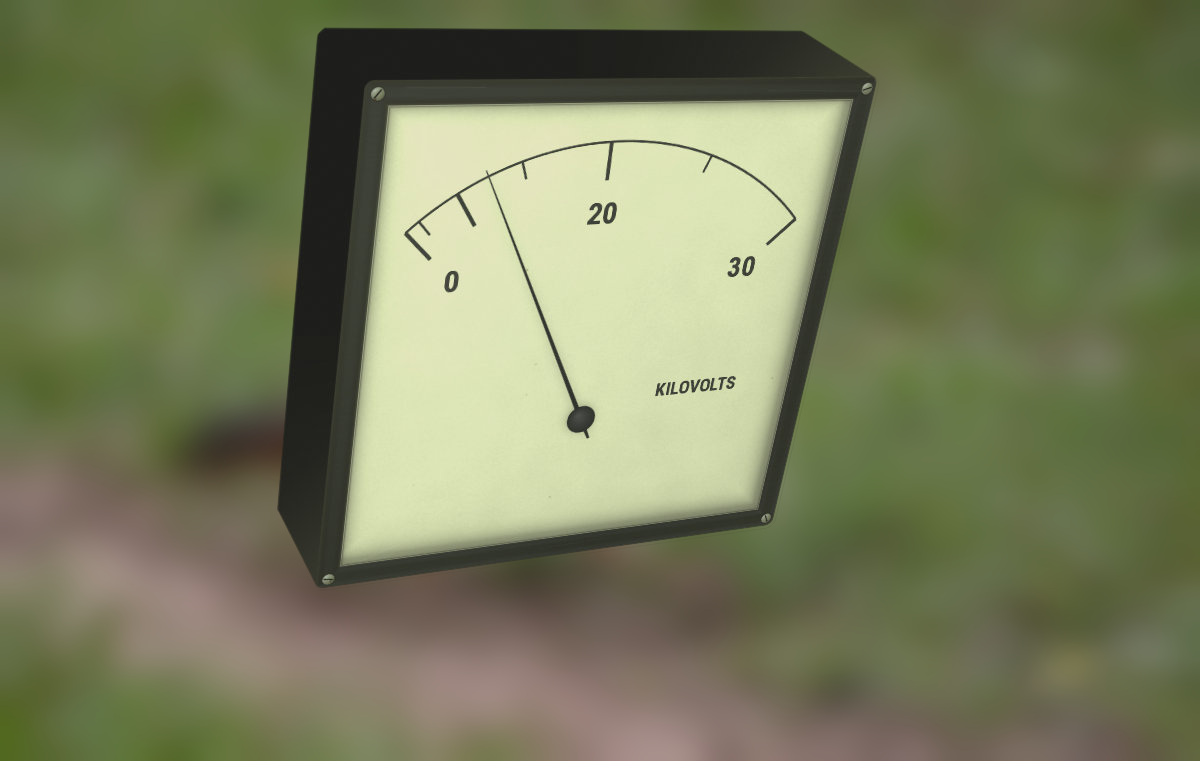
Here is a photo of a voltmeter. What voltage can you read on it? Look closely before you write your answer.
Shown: 12.5 kV
